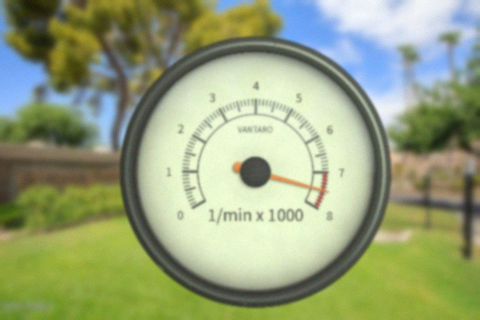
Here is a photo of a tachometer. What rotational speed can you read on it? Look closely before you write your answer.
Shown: 7500 rpm
